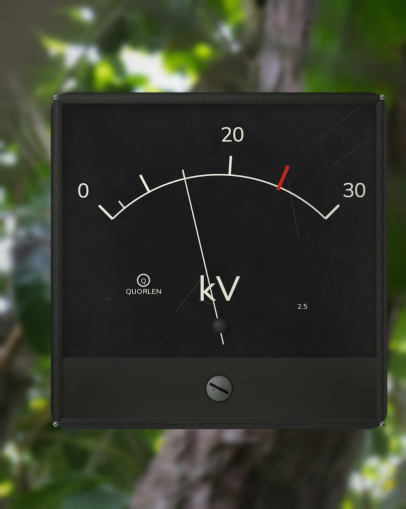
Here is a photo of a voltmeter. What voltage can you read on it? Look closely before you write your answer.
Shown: 15 kV
